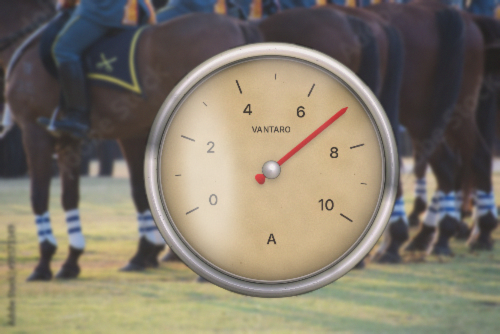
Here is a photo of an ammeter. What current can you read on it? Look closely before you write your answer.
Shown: 7 A
